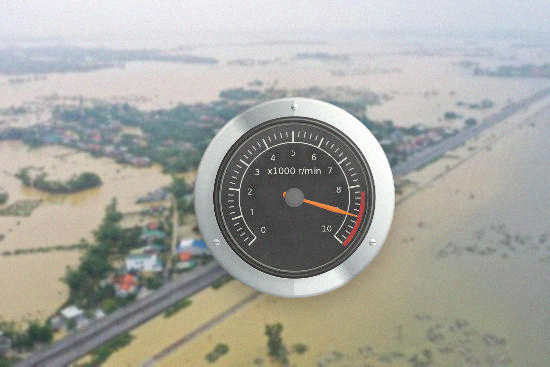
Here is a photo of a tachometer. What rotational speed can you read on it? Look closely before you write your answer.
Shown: 9000 rpm
